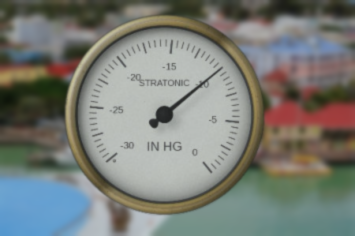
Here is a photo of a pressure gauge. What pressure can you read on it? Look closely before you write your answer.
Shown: -10 inHg
